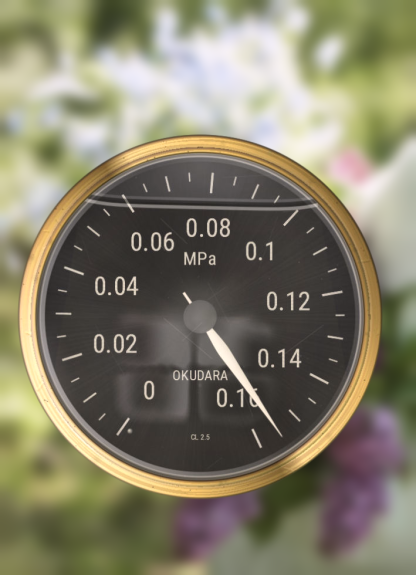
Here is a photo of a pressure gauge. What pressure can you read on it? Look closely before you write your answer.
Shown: 0.155 MPa
